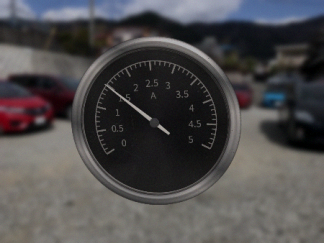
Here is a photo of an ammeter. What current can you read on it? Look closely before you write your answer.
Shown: 1.5 A
